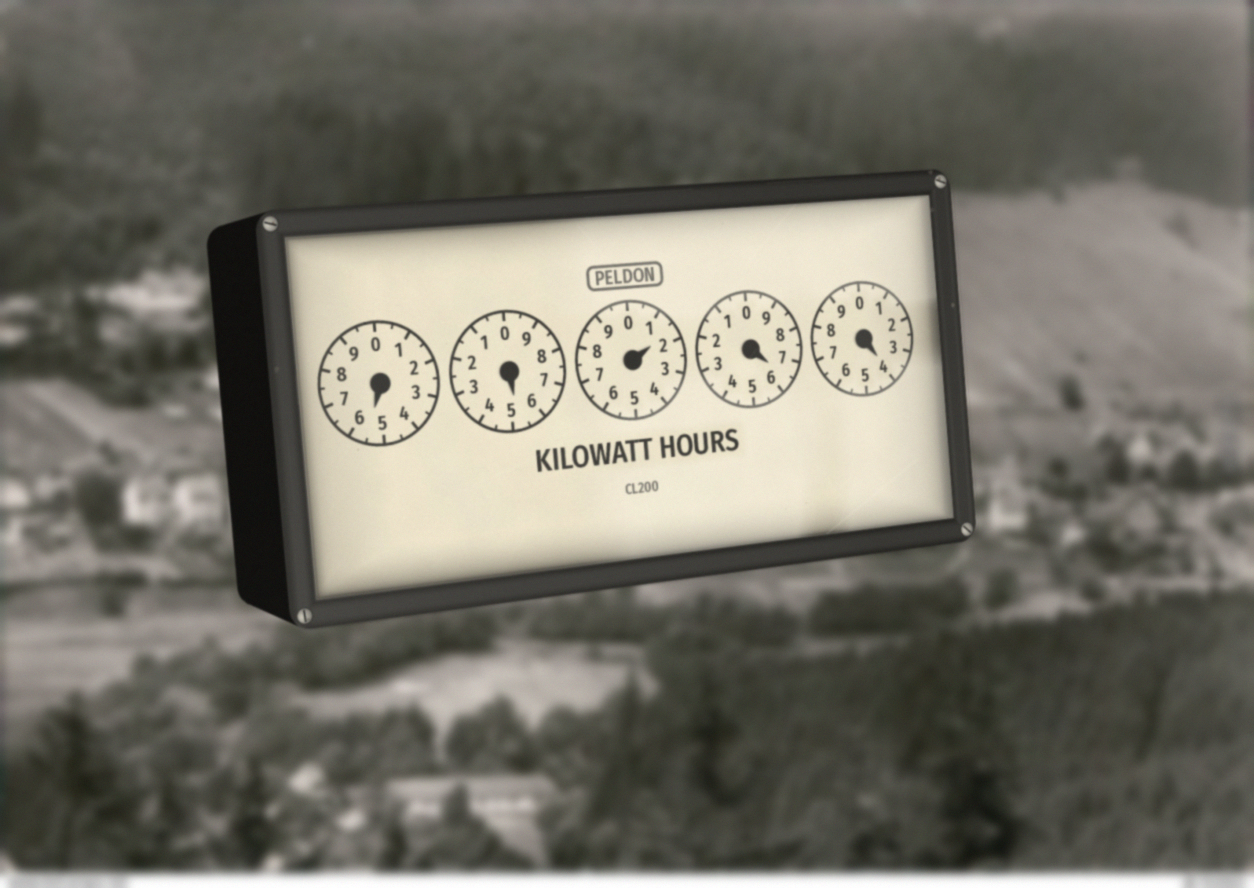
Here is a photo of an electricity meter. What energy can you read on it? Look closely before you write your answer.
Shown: 55164 kWh
